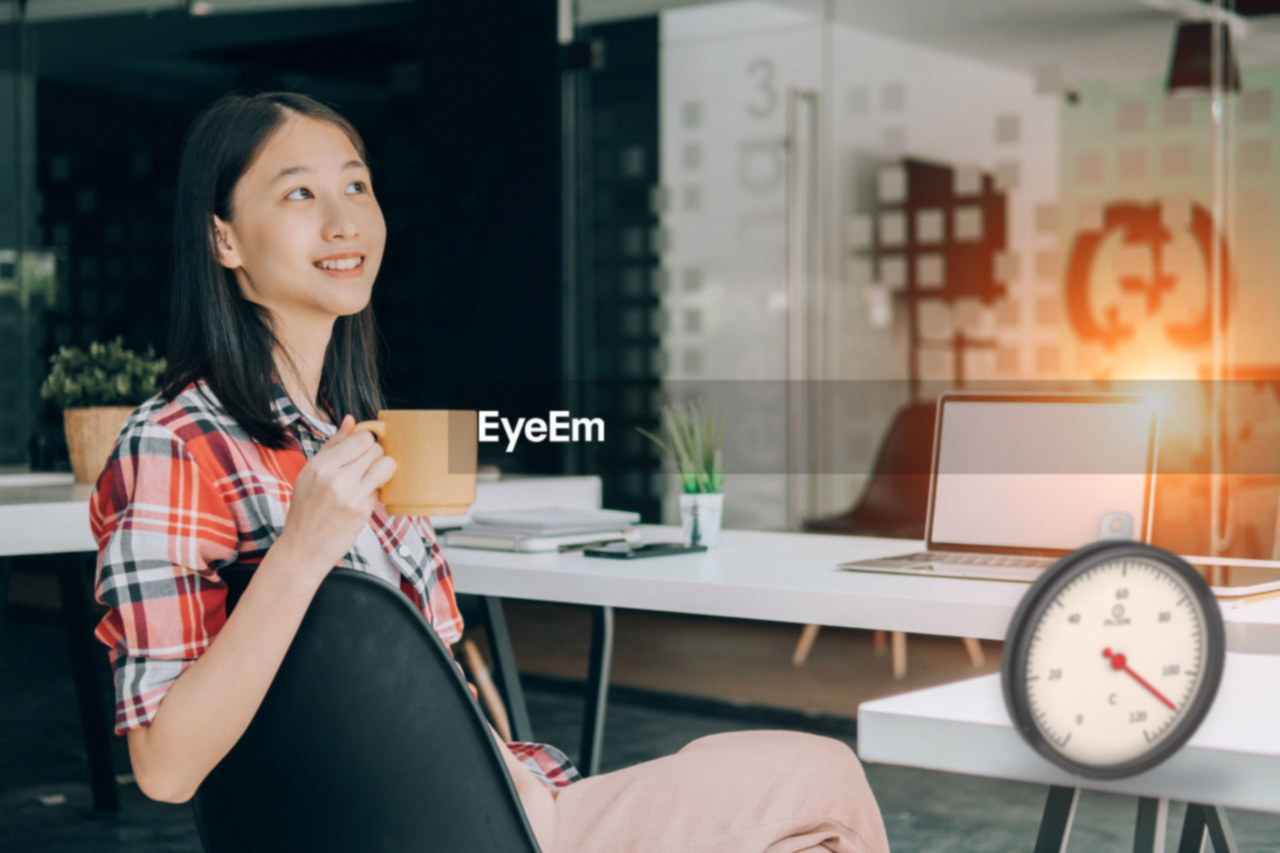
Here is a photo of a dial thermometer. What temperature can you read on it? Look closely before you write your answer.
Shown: 110 °C
